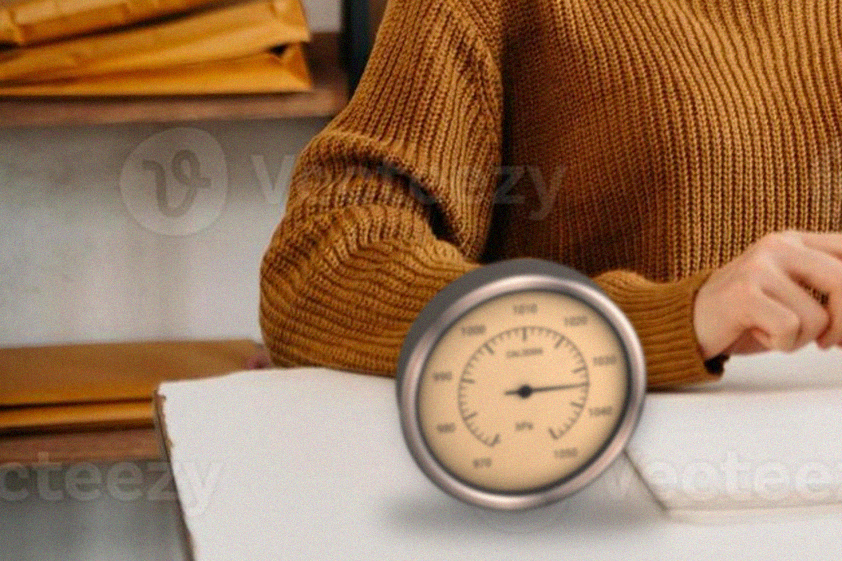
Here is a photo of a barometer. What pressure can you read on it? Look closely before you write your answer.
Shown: 1034 hPa
